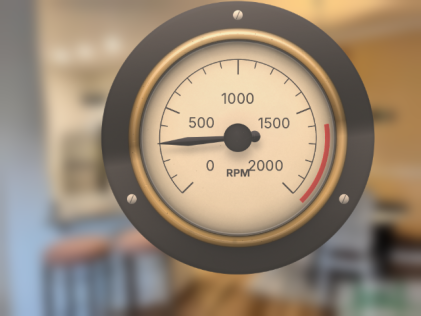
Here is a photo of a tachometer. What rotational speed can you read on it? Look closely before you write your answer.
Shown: 300 rpm
